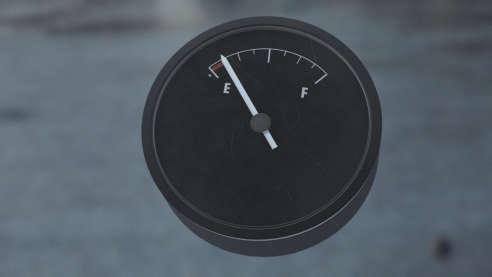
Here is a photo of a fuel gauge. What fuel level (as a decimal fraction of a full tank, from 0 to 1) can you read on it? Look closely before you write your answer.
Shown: 0.125
